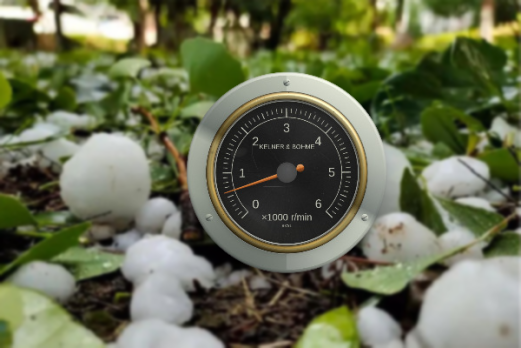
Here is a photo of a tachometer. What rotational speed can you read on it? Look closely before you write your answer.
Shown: 600 rpm
